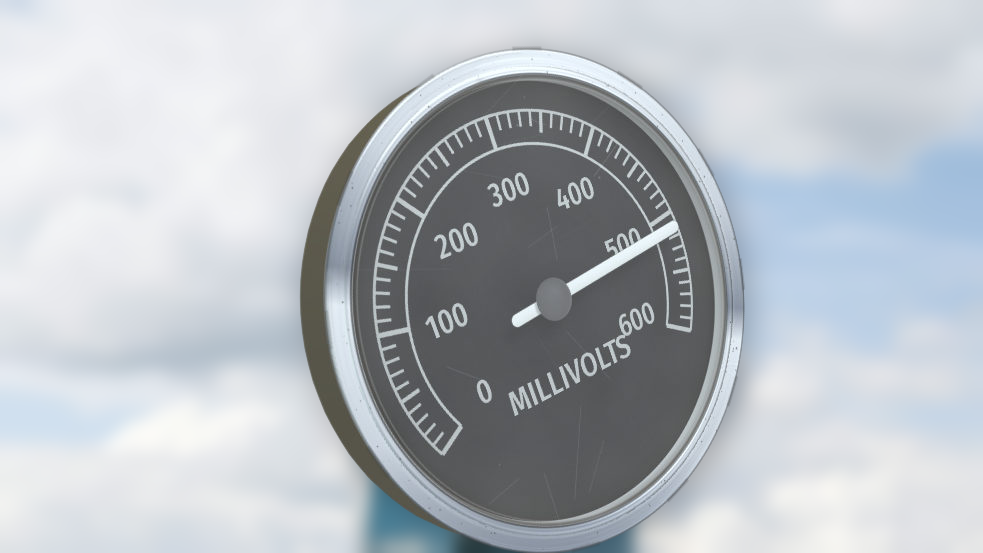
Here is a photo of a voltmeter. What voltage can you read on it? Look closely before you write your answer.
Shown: 510 mV
